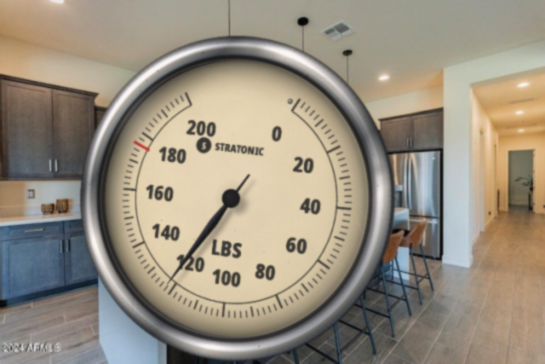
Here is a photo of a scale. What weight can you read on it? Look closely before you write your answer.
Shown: 122 lb
